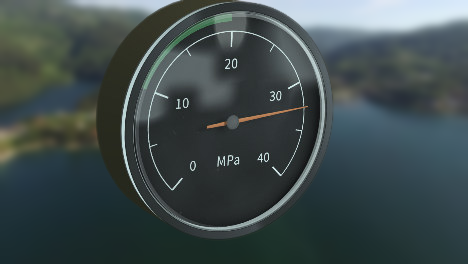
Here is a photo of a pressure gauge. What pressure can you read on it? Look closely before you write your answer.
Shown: 32.5 MPa
